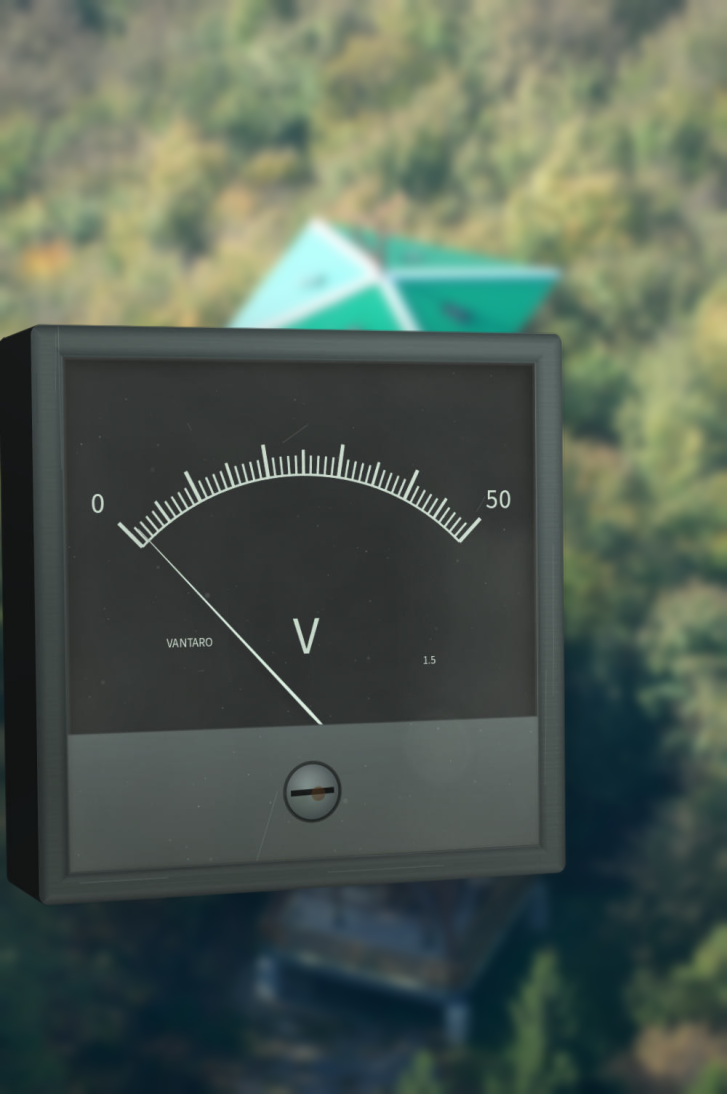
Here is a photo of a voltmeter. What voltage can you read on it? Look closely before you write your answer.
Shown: 1 V
